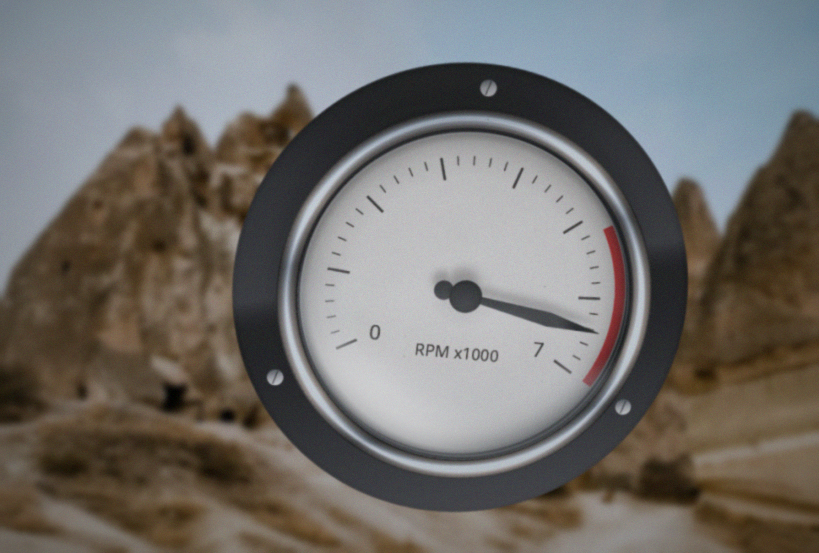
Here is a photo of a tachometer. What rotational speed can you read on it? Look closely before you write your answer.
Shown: 6400 rpm
